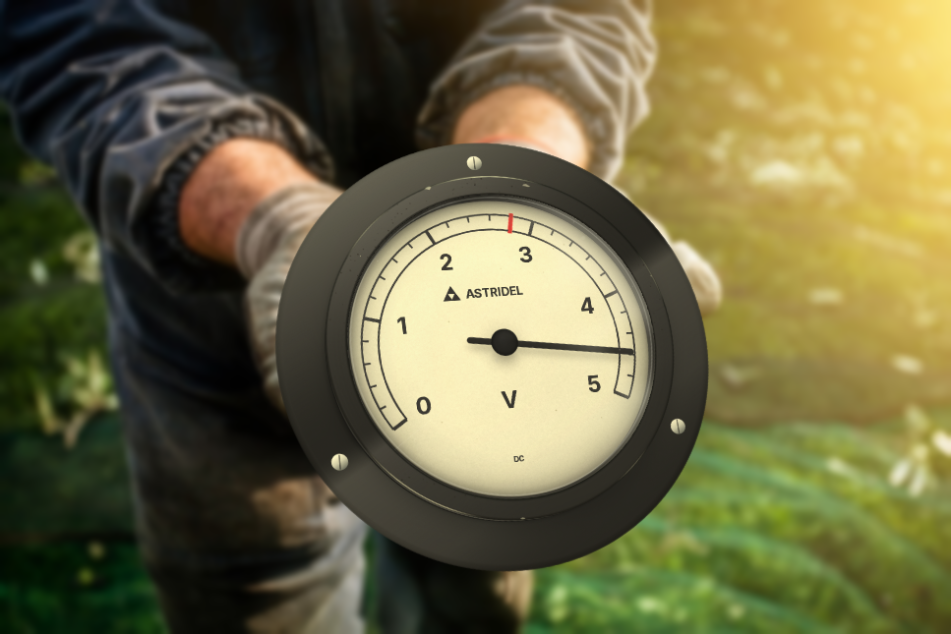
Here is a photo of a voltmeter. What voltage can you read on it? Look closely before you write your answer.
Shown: 4.6 V
